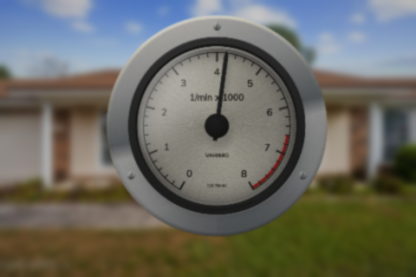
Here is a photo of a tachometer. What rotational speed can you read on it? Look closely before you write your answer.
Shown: 4200 rpm
